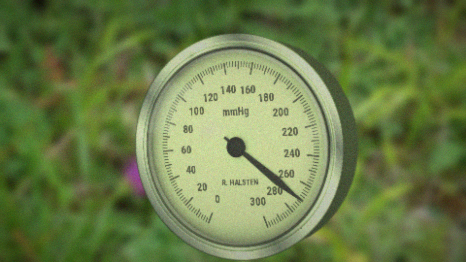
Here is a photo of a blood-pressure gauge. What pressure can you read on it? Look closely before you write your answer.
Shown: 270 mmHg
